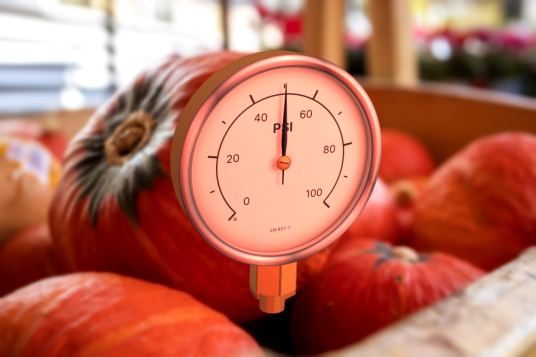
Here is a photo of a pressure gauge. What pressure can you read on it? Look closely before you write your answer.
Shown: 50 psi
